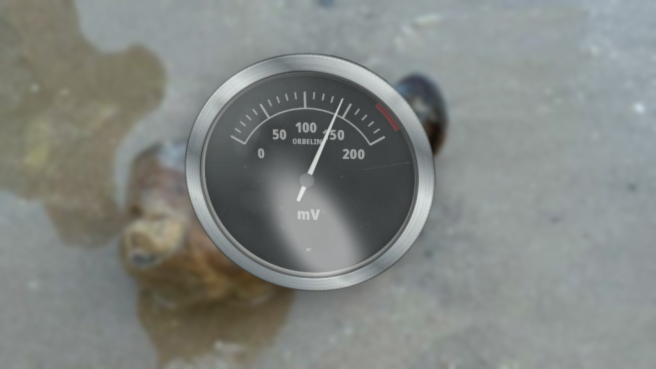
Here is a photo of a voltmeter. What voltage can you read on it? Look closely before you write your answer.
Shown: 140 mV
